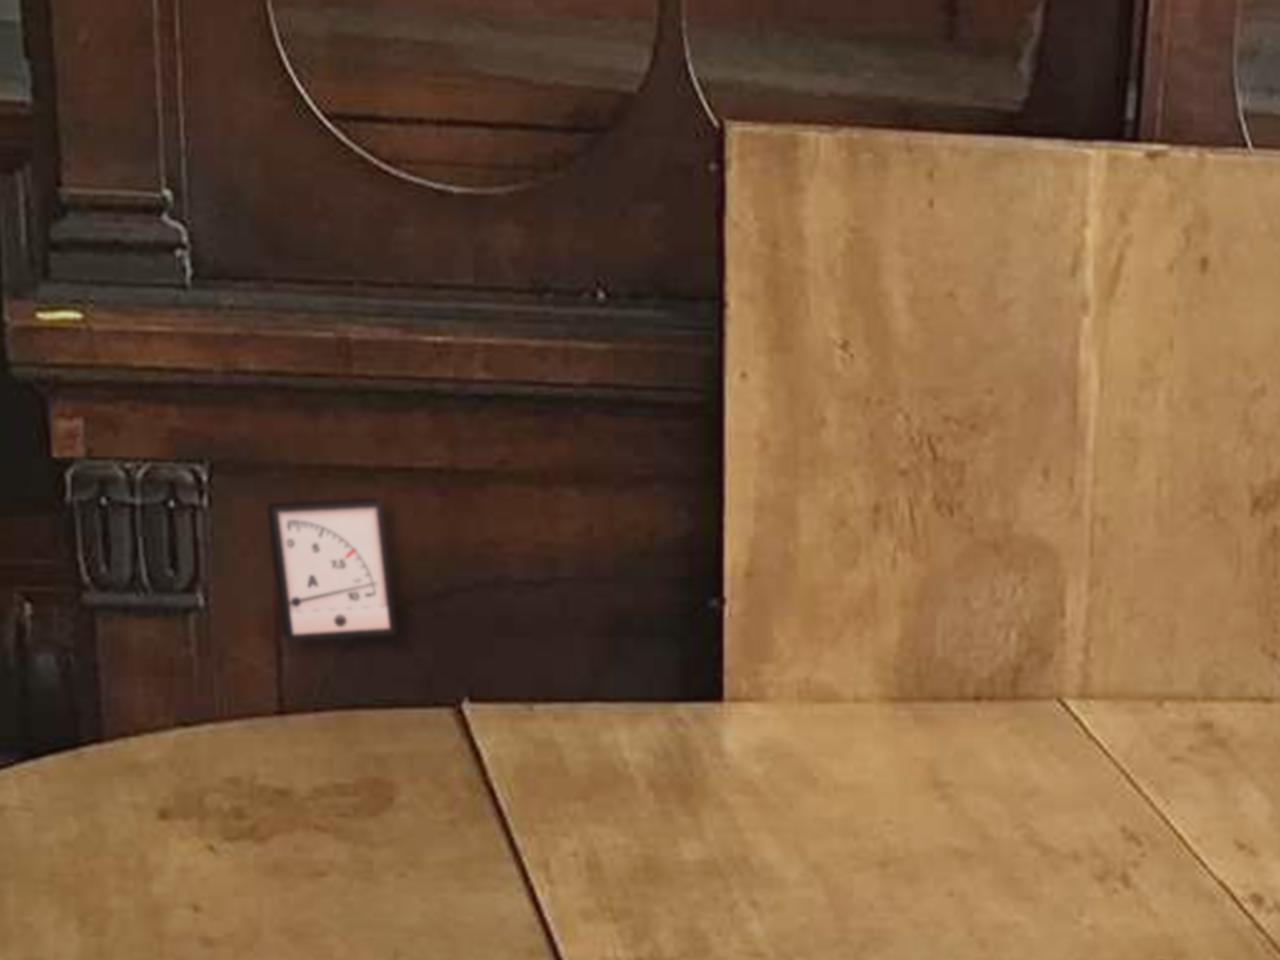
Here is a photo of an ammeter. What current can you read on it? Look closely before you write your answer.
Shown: 9.5 A
